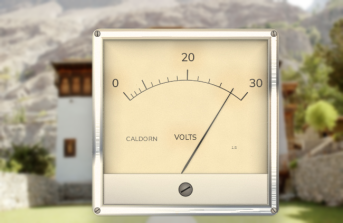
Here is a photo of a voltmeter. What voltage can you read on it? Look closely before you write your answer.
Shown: 28 V
